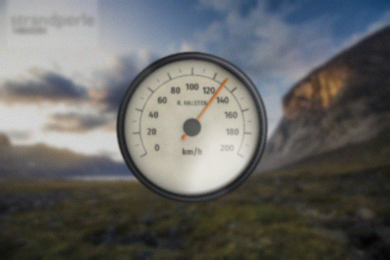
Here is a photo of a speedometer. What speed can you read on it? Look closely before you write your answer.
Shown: 130 km/h
